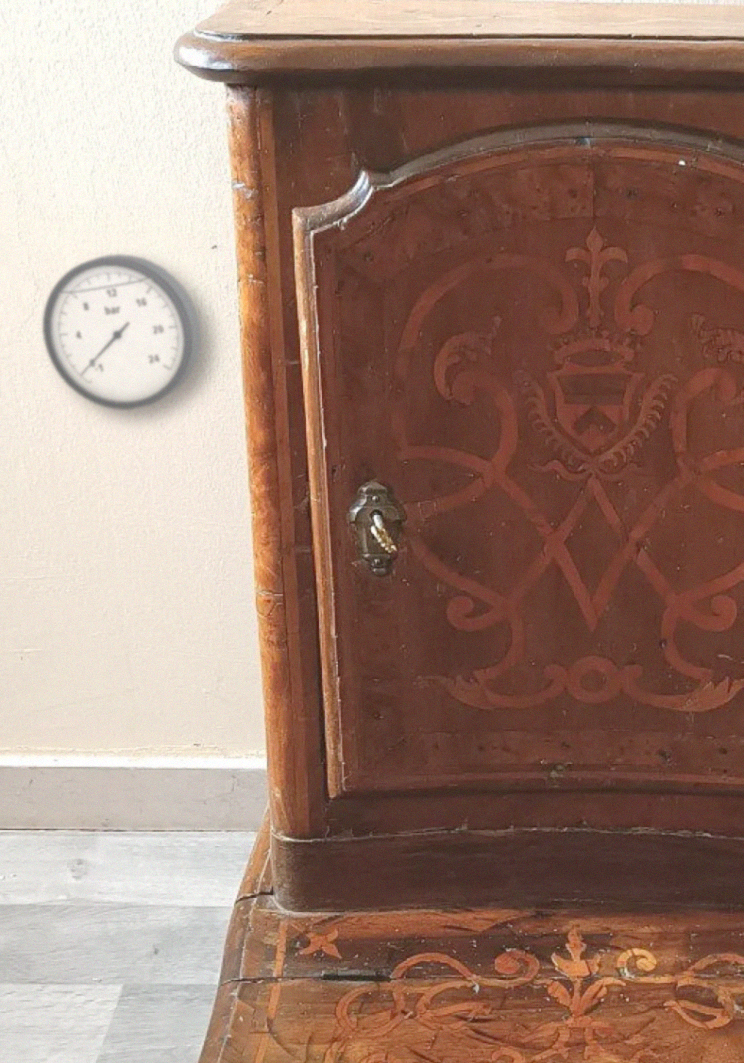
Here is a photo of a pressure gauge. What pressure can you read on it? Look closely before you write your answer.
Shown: 0 bar
